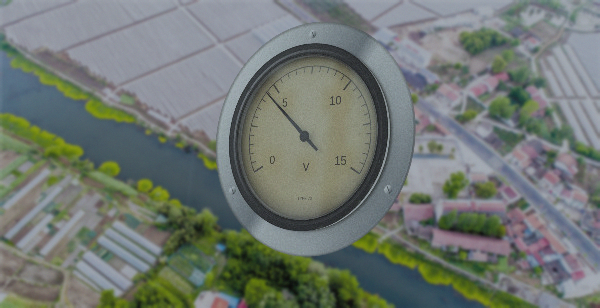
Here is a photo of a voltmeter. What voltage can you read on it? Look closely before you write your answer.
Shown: 4.5 V
